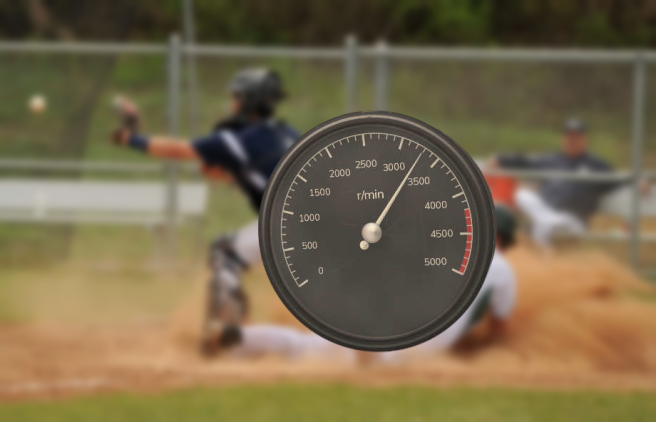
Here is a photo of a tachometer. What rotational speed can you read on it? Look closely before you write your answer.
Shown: 3300 rpm
